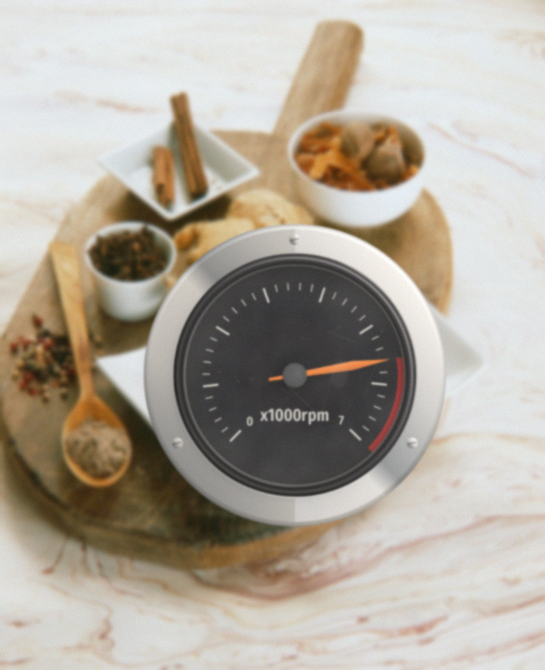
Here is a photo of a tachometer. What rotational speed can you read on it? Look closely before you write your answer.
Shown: 5600 rpm
